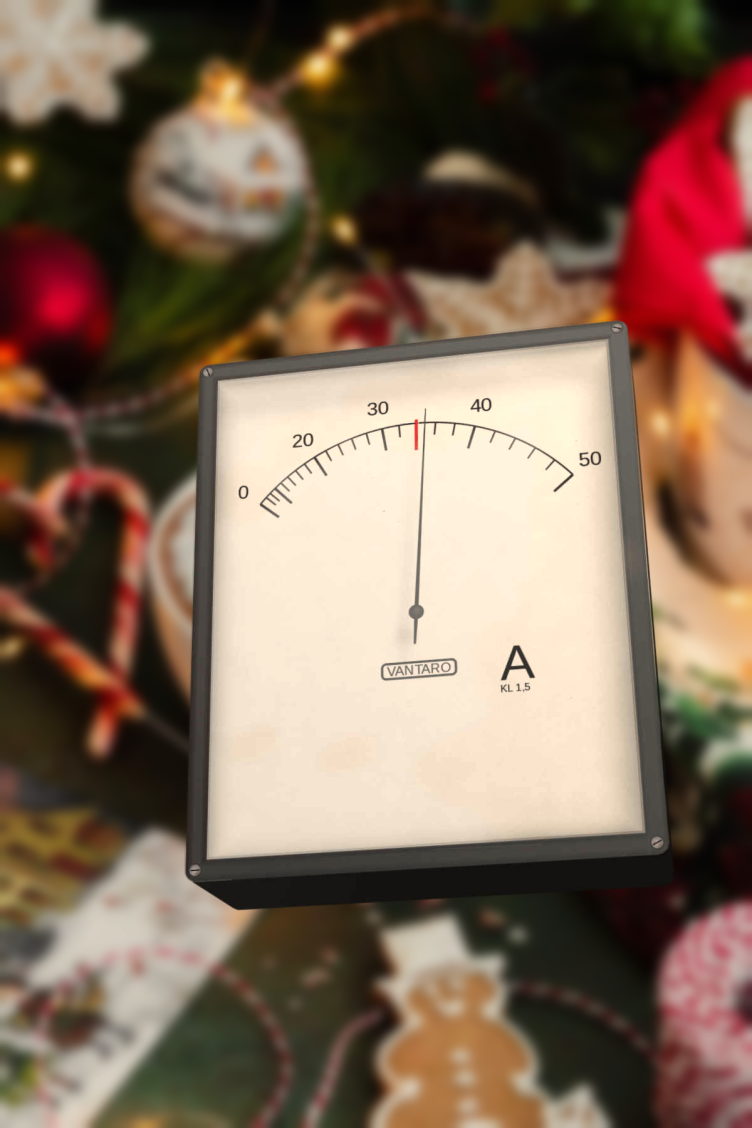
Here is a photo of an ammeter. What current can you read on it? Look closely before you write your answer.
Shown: 35 A
